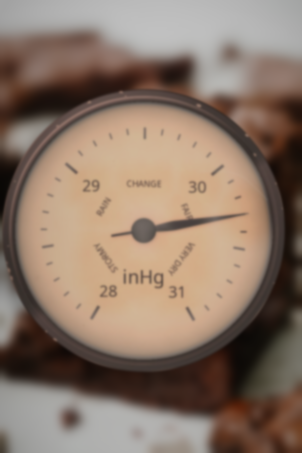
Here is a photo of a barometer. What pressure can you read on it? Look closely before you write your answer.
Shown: 30.3 inHg
